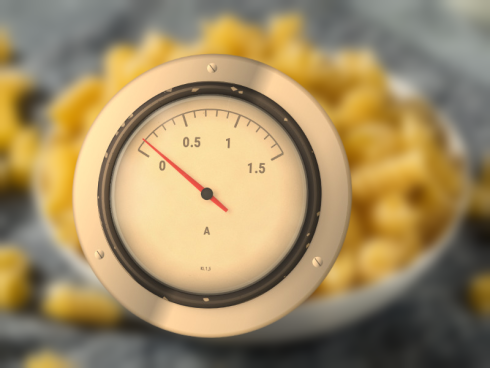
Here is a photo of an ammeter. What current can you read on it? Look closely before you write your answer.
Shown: 0.1 A
